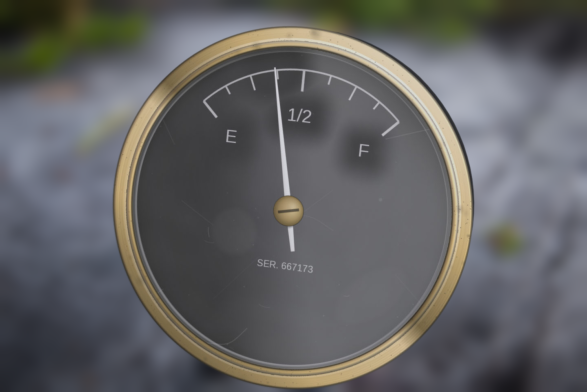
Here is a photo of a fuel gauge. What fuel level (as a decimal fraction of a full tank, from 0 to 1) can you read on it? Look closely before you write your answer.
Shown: 0.375
